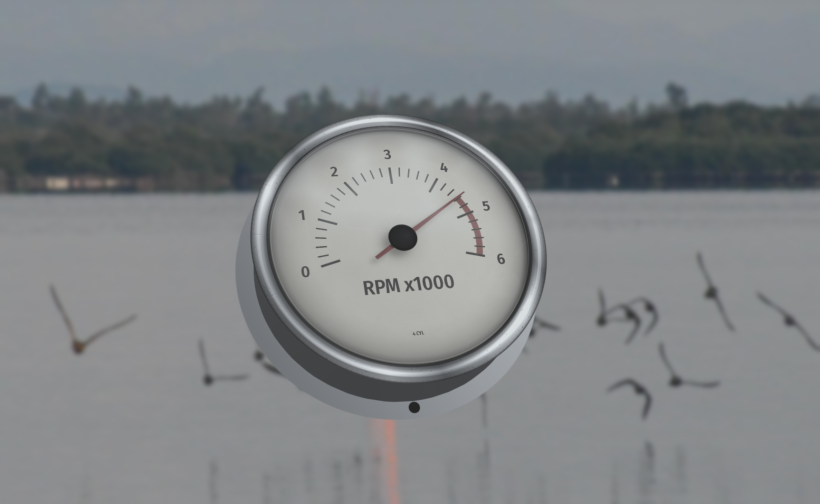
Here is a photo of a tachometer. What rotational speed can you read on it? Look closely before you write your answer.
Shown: 4600 rpm
